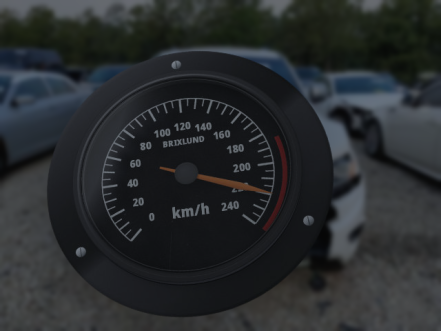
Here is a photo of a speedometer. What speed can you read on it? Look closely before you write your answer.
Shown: 220 km/h
